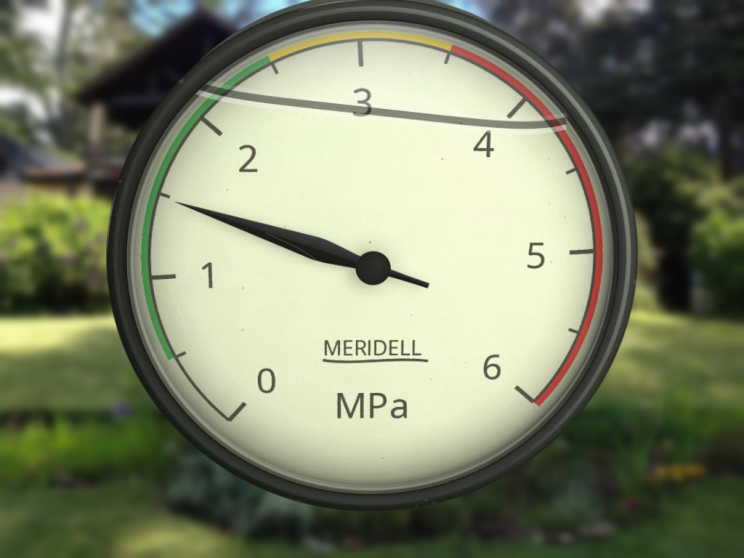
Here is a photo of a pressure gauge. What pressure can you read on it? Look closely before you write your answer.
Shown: 1.5 MPa
